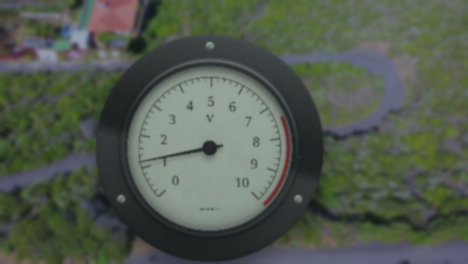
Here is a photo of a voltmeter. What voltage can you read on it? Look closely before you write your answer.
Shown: 1.2 V
